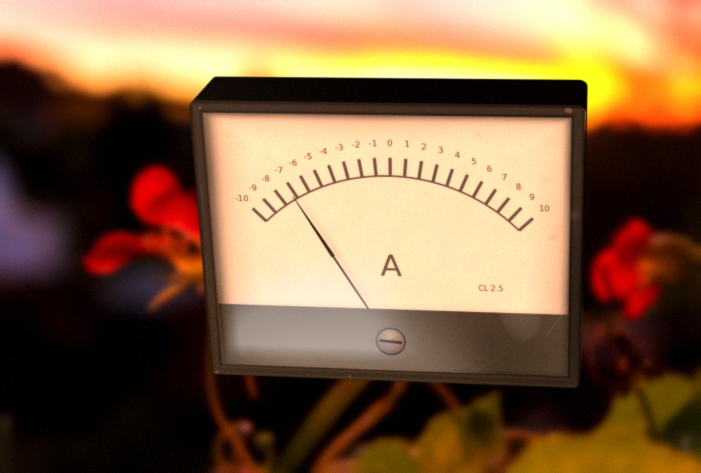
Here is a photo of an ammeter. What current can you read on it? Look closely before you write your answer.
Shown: -7 A
